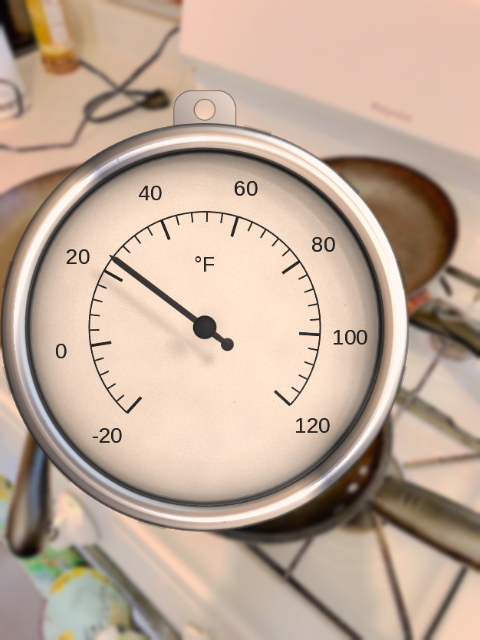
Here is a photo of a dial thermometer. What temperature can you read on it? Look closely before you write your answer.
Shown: 24 °F
